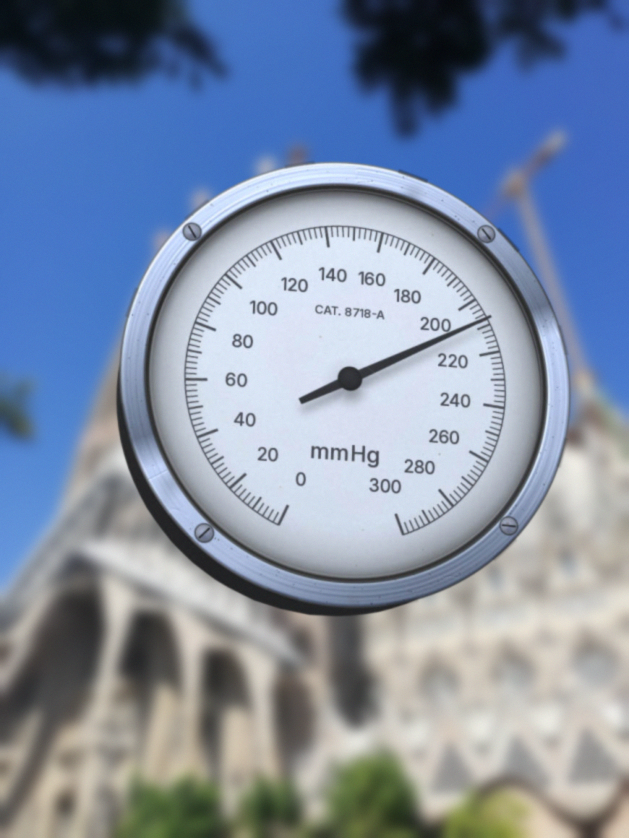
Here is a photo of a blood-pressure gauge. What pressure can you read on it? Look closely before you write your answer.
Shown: 208 mmHg
